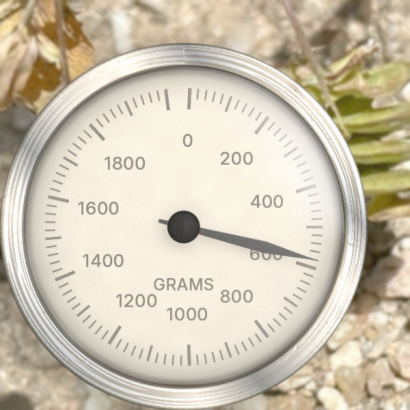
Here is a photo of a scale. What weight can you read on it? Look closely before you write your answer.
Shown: 580 g
